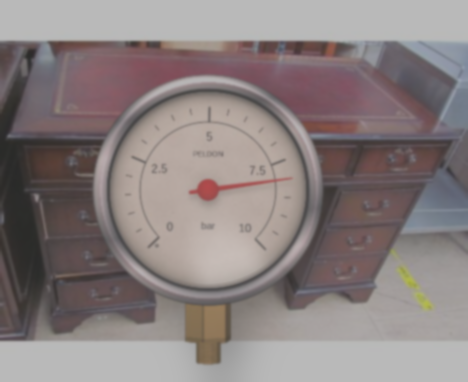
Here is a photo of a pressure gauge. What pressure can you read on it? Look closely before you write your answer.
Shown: 8 bar
